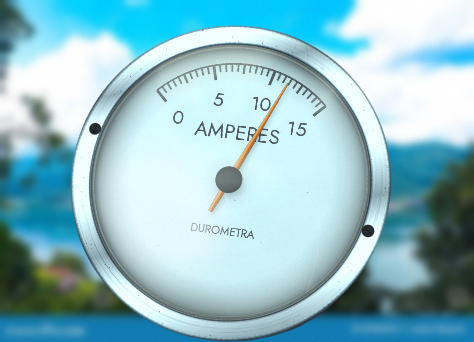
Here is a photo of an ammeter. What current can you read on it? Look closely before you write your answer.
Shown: 11.5 A
